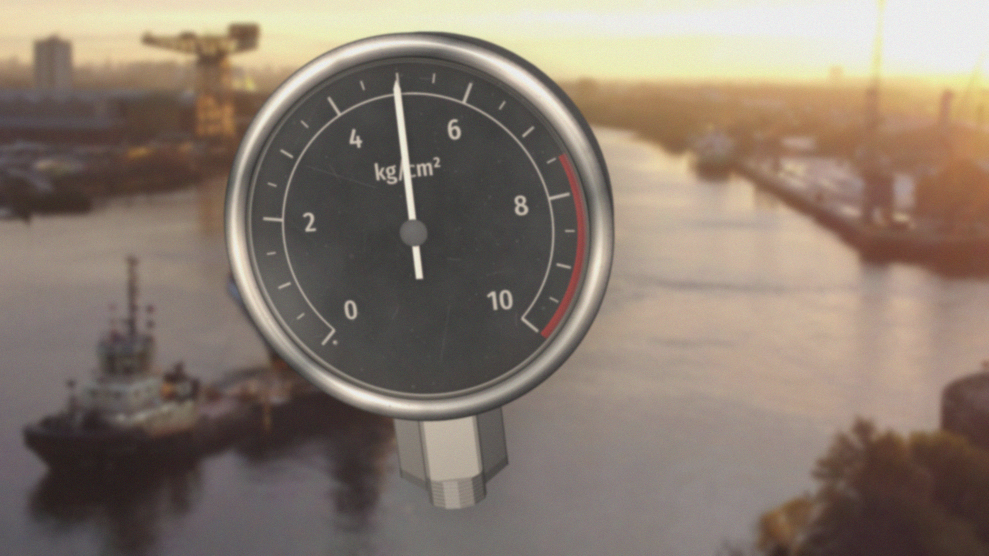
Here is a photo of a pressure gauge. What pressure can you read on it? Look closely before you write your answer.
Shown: 5 kg/cm²
